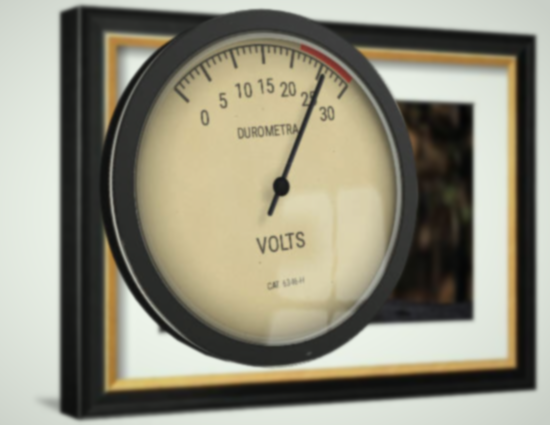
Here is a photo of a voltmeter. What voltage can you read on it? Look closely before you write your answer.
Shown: 25 V
